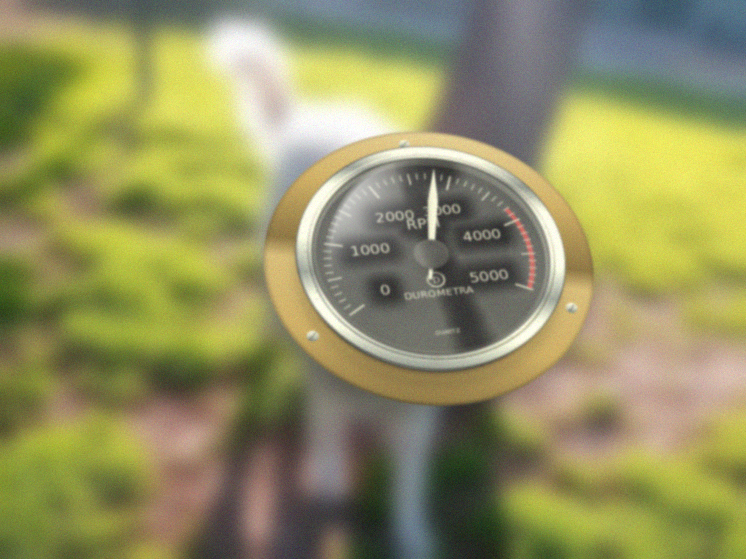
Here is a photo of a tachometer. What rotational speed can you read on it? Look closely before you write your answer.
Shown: 2800 rpm
